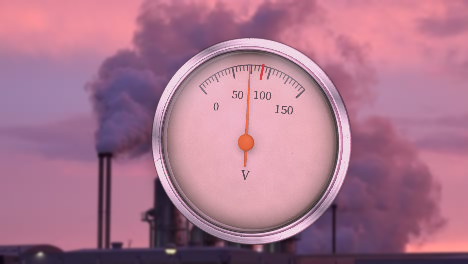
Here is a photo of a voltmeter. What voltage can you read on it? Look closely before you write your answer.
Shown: 75 V
